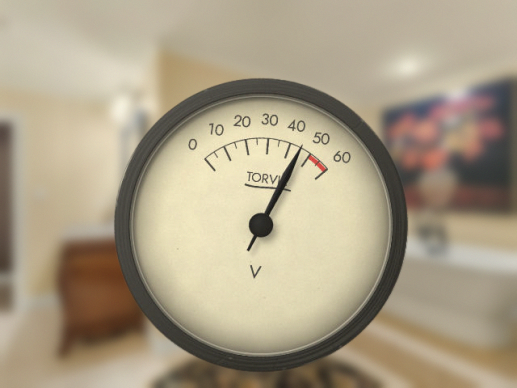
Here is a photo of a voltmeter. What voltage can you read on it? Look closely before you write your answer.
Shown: 45 V
